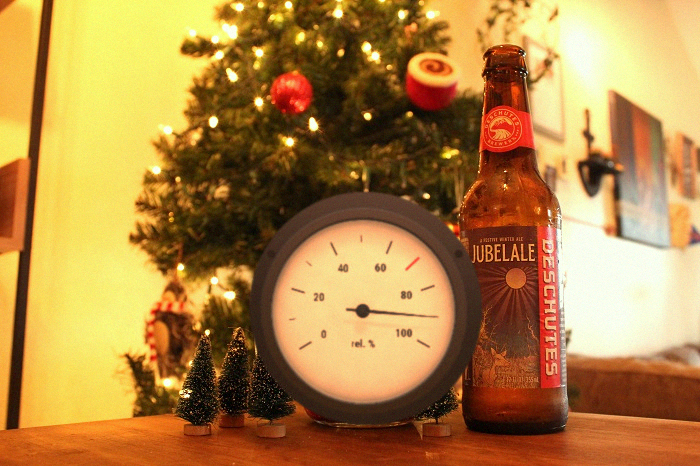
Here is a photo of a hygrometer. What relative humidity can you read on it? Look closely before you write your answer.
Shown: 90 %
